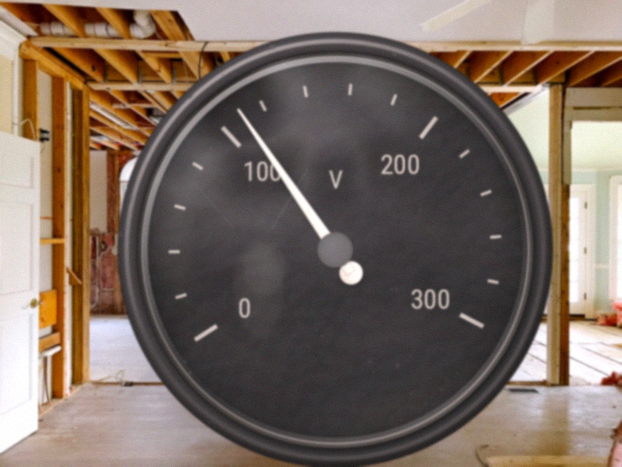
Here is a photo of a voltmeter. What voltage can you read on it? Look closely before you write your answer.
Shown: 110 V
